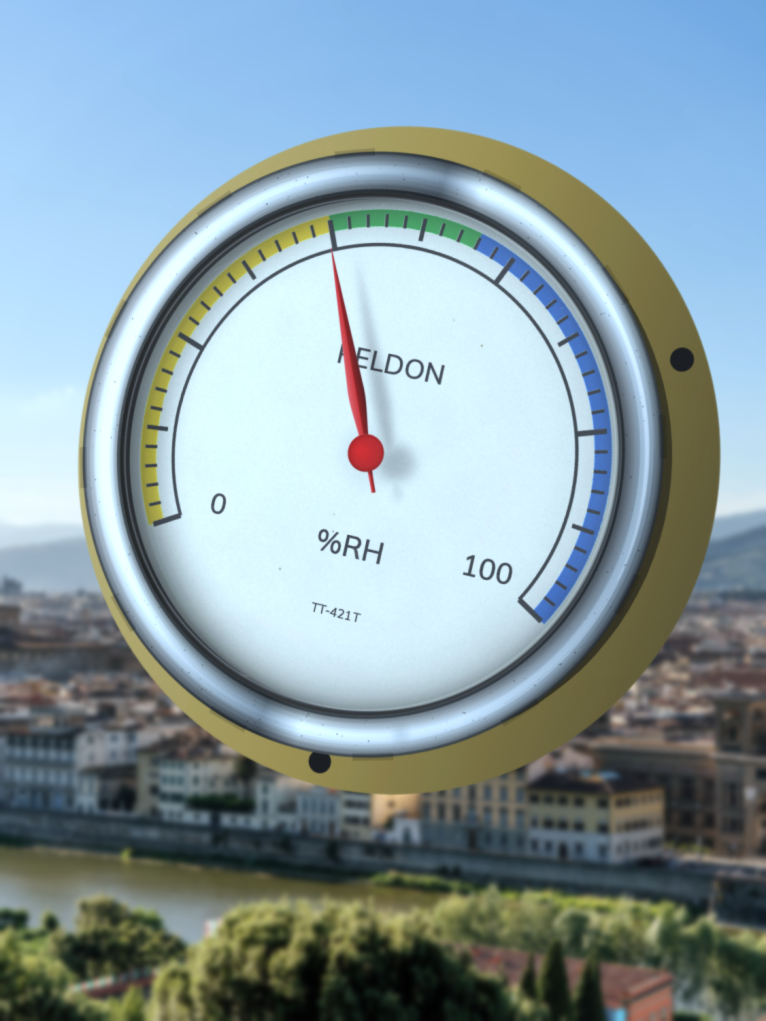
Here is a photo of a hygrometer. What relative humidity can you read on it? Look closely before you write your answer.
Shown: 40 %
